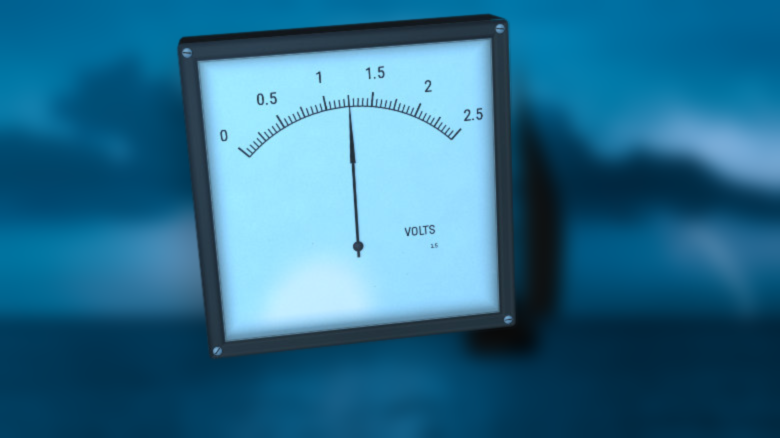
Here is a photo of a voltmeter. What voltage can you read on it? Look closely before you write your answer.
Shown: 1.25 V
